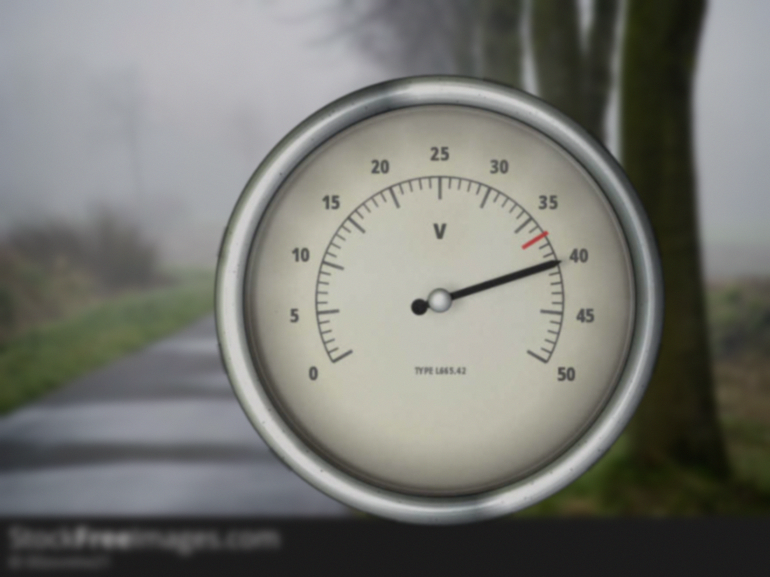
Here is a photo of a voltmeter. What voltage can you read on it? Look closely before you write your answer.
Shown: 40 V
